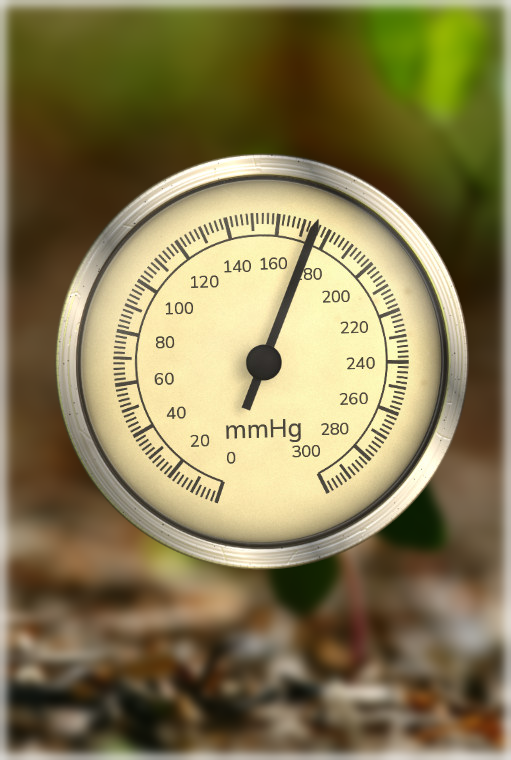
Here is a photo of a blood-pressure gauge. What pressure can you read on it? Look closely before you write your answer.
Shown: 174 mmHg
